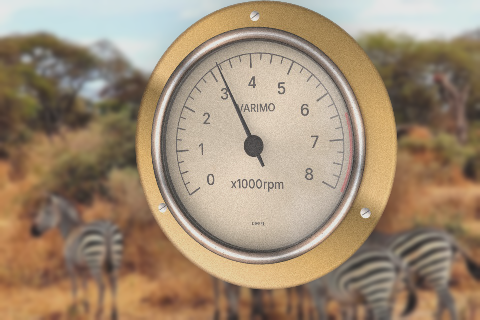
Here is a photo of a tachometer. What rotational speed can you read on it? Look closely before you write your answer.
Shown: 3250 rpm
